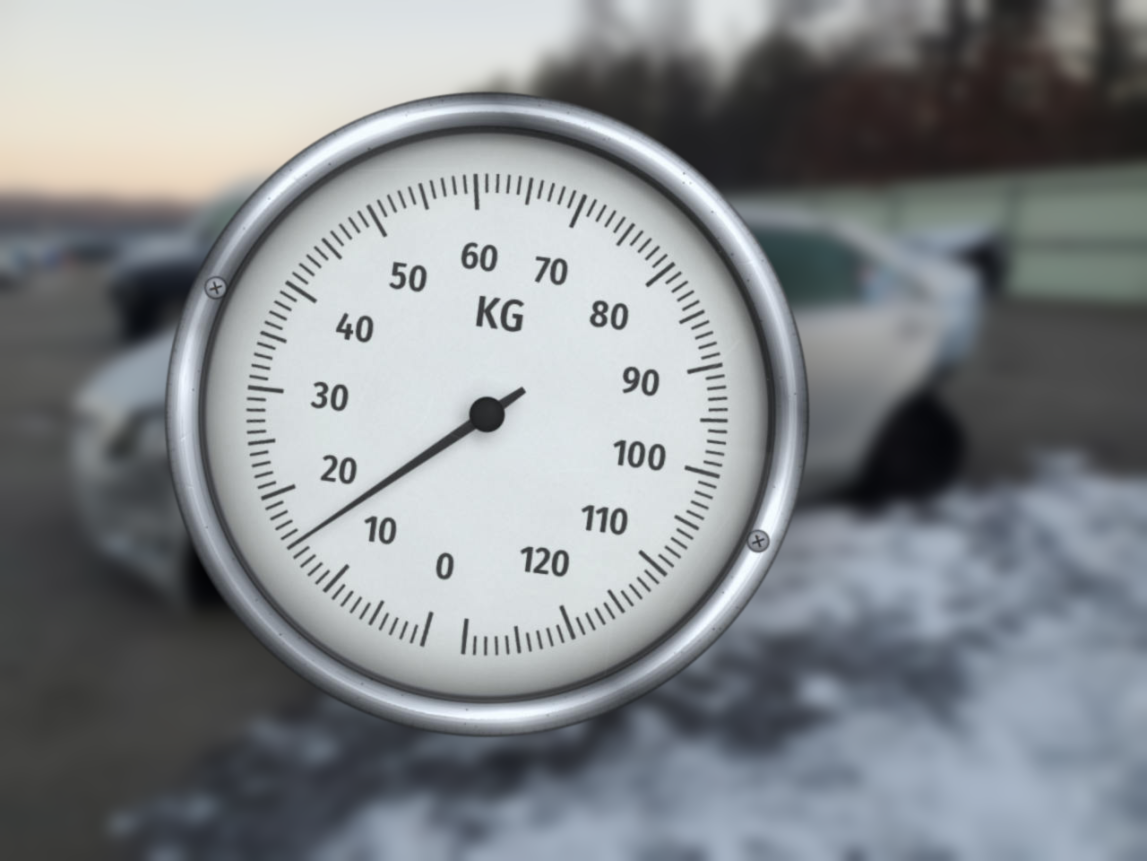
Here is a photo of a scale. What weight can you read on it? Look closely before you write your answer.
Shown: 15 kg
